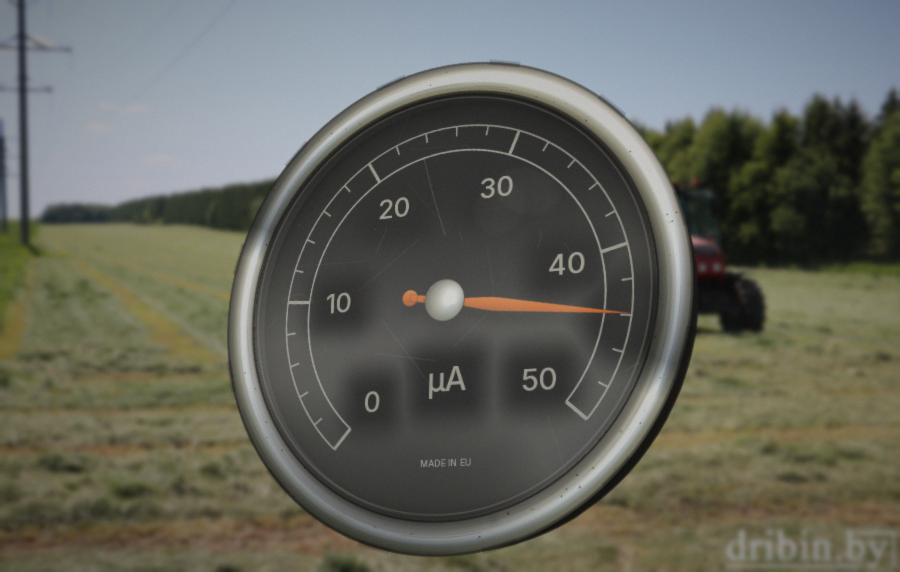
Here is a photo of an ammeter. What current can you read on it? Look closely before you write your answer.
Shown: 44 µA
